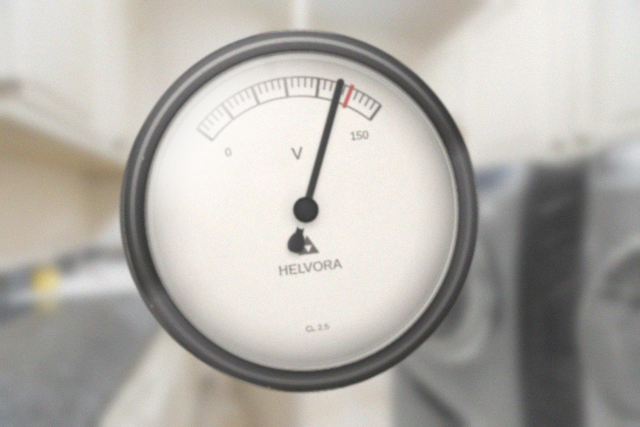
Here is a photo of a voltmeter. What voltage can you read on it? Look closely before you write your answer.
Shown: 115 V
